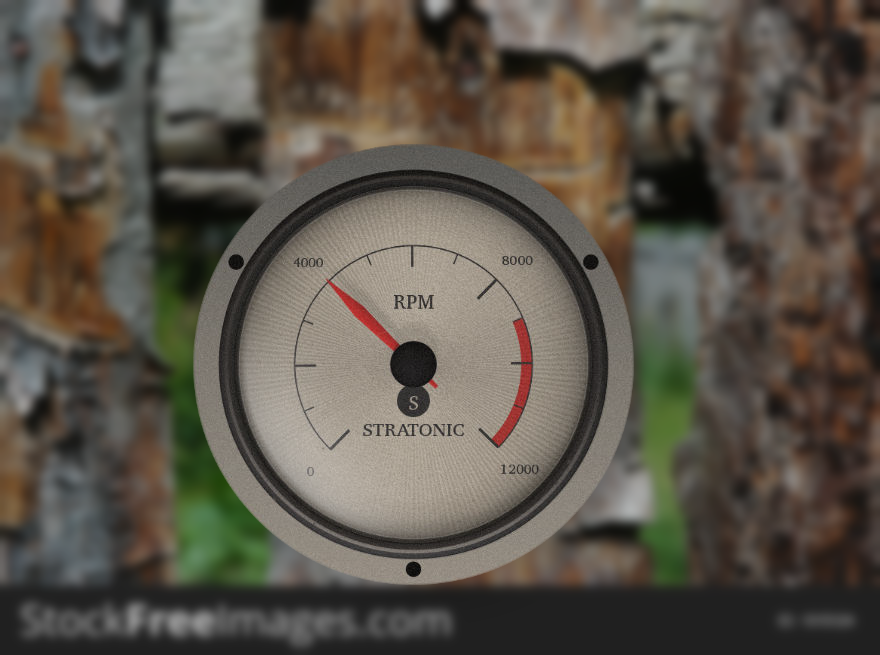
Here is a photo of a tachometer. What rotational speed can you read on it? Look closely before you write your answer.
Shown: 4000 rpm
